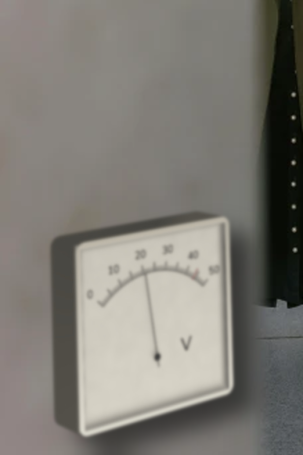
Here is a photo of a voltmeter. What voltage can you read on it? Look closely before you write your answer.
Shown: 20 V
